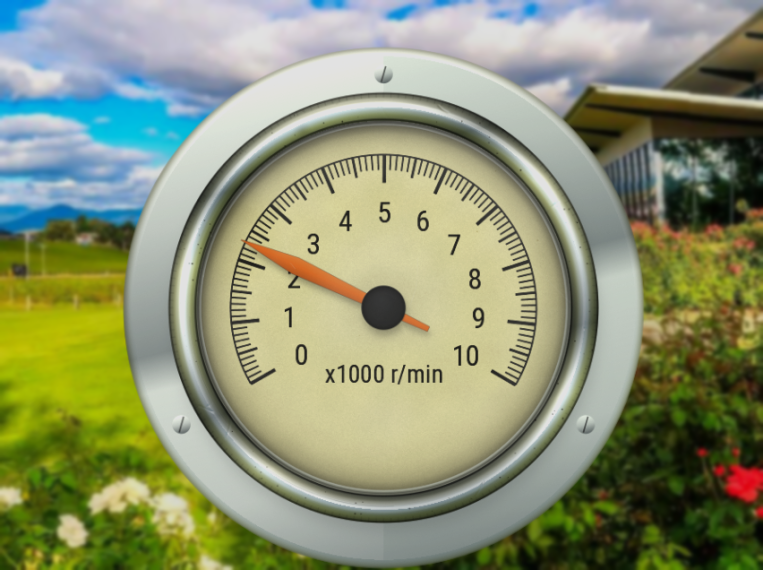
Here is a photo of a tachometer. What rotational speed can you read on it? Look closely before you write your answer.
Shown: 2300 rpm
